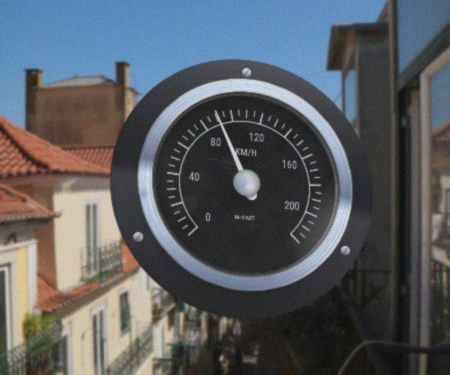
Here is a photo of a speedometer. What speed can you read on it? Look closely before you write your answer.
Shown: 90 km/h
